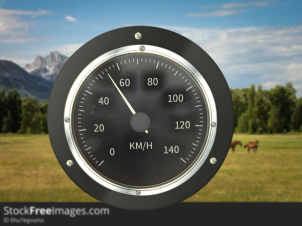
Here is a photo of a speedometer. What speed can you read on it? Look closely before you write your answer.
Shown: 54 km/h
